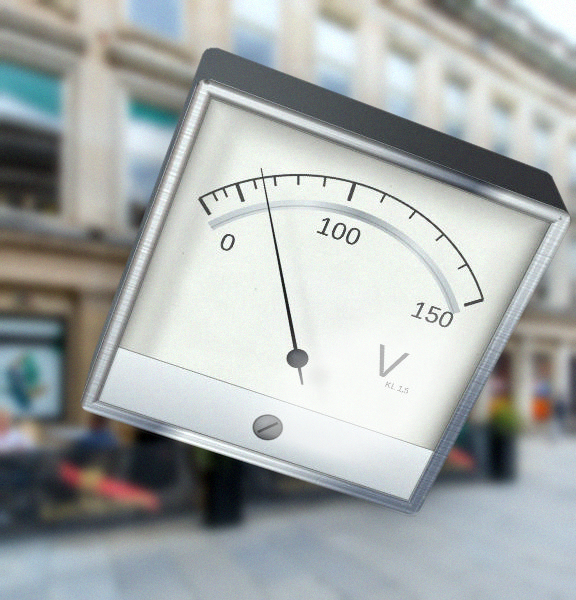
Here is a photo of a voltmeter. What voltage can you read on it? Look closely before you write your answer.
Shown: 65 V
